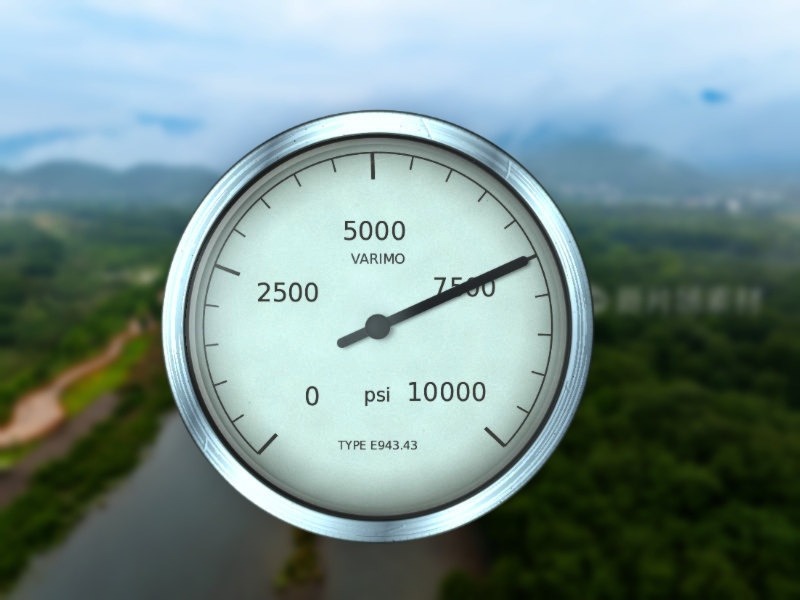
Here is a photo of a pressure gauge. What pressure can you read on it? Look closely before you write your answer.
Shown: 7500 psi
